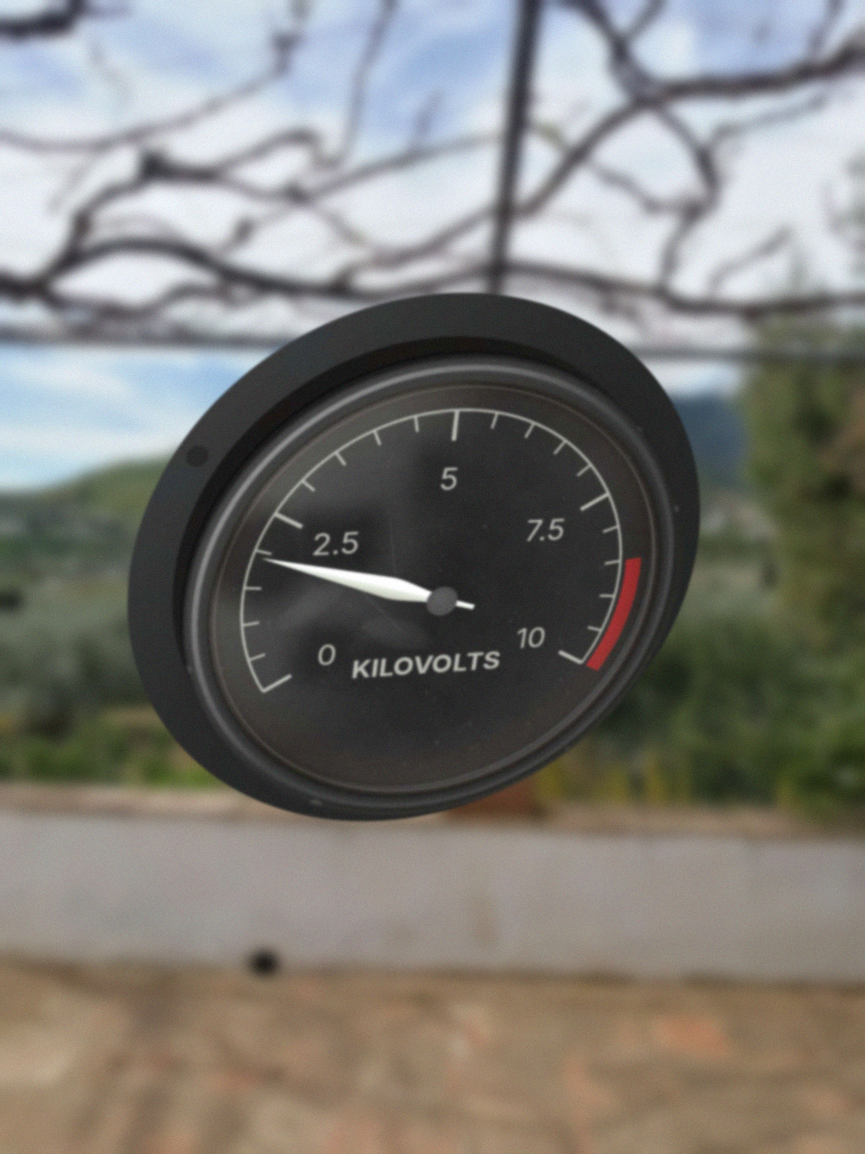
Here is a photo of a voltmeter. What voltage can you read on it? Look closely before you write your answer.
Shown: 2 kV
